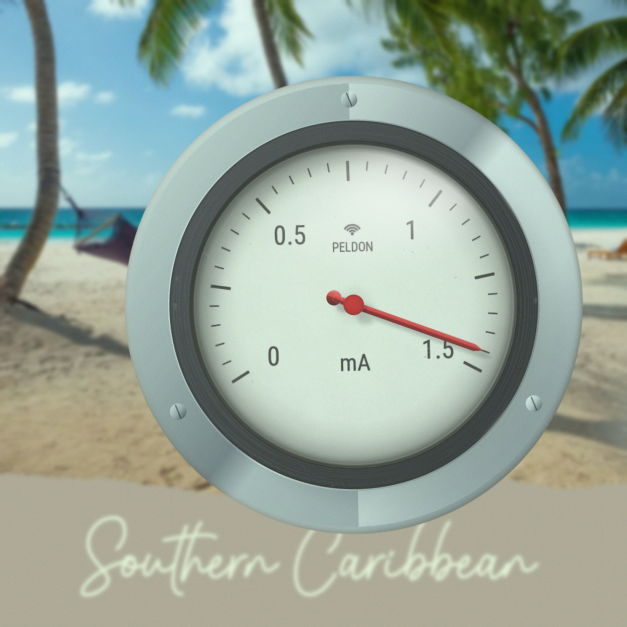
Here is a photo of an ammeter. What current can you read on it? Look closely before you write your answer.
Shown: 1.45 mA
